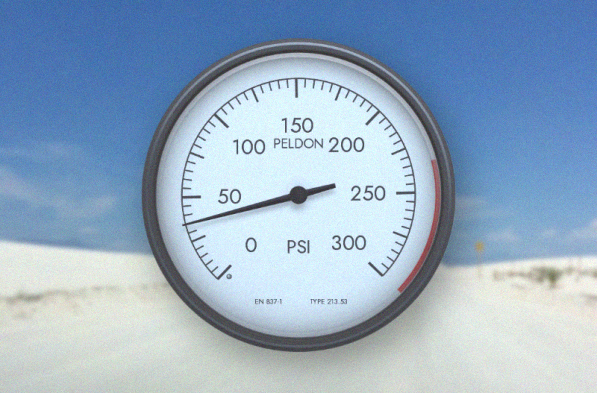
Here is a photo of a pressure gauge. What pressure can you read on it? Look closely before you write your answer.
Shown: 35 psi
